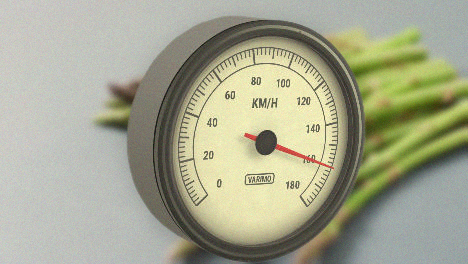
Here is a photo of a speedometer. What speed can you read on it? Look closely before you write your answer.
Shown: 160 km/h
